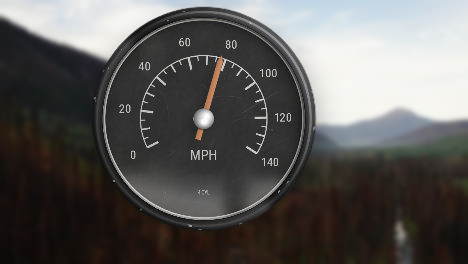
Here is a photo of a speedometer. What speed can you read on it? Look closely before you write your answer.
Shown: 77.5 mph
